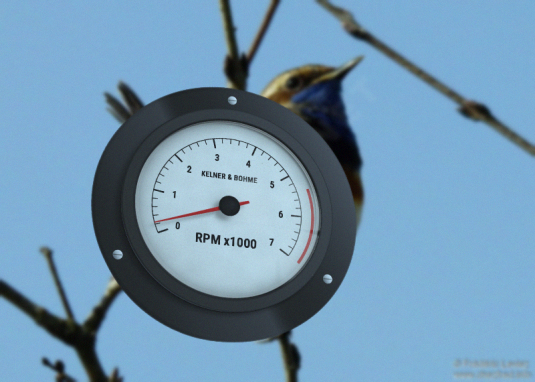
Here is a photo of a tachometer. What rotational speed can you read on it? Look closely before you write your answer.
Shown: 200 rpm
